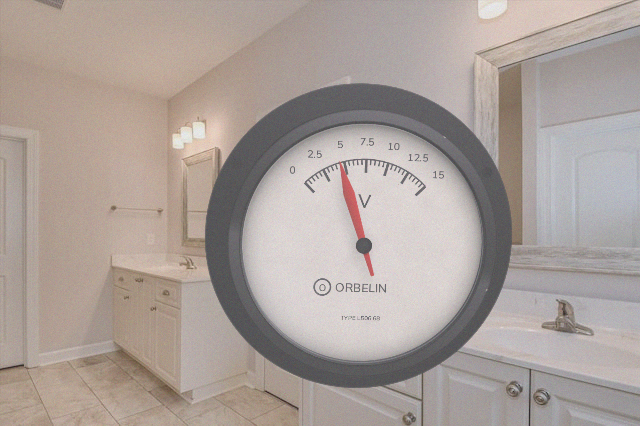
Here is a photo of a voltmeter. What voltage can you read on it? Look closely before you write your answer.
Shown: 4.5 V
